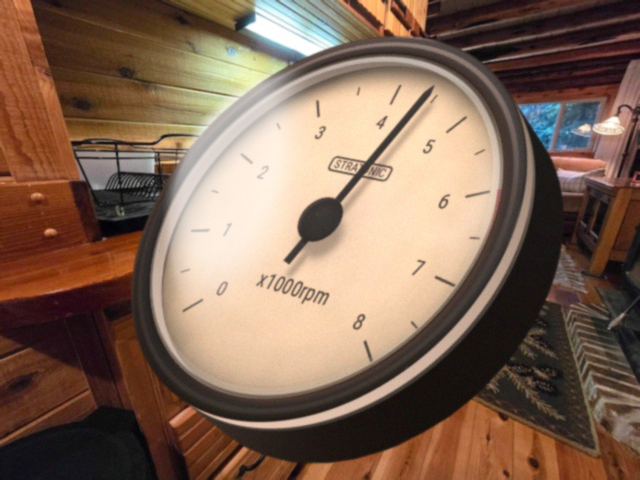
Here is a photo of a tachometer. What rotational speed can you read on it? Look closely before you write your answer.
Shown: 4500 rpm
